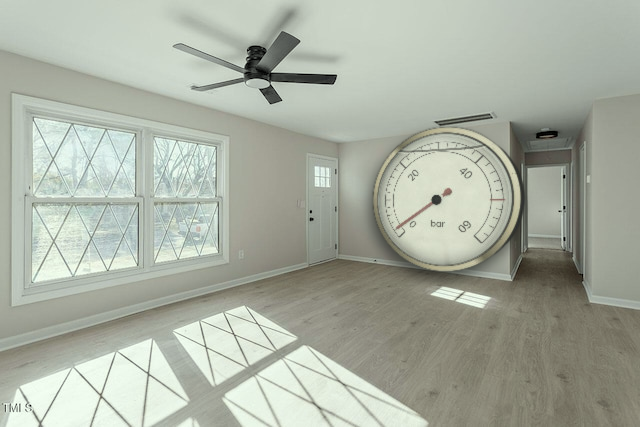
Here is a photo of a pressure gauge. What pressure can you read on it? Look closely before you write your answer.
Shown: 2 bar
